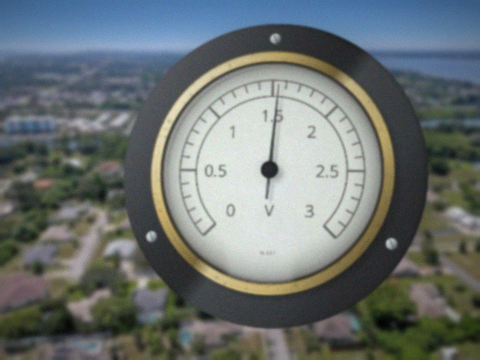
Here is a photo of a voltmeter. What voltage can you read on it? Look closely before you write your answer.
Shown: 1.55 V
